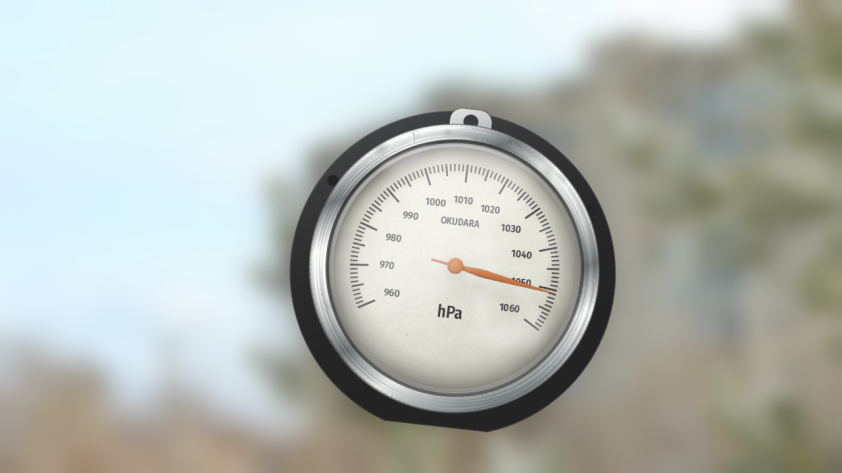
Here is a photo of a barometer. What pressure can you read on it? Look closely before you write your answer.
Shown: 1051 hPa
